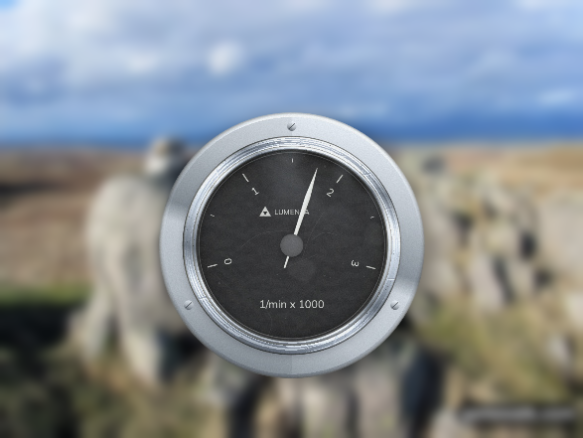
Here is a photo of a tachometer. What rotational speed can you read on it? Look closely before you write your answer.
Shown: 1750 rpm
